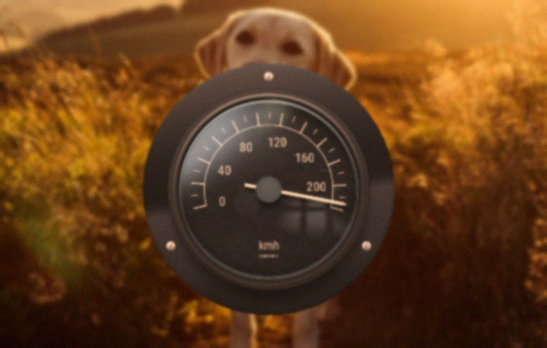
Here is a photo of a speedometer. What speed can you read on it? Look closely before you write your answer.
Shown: 215 km/h
